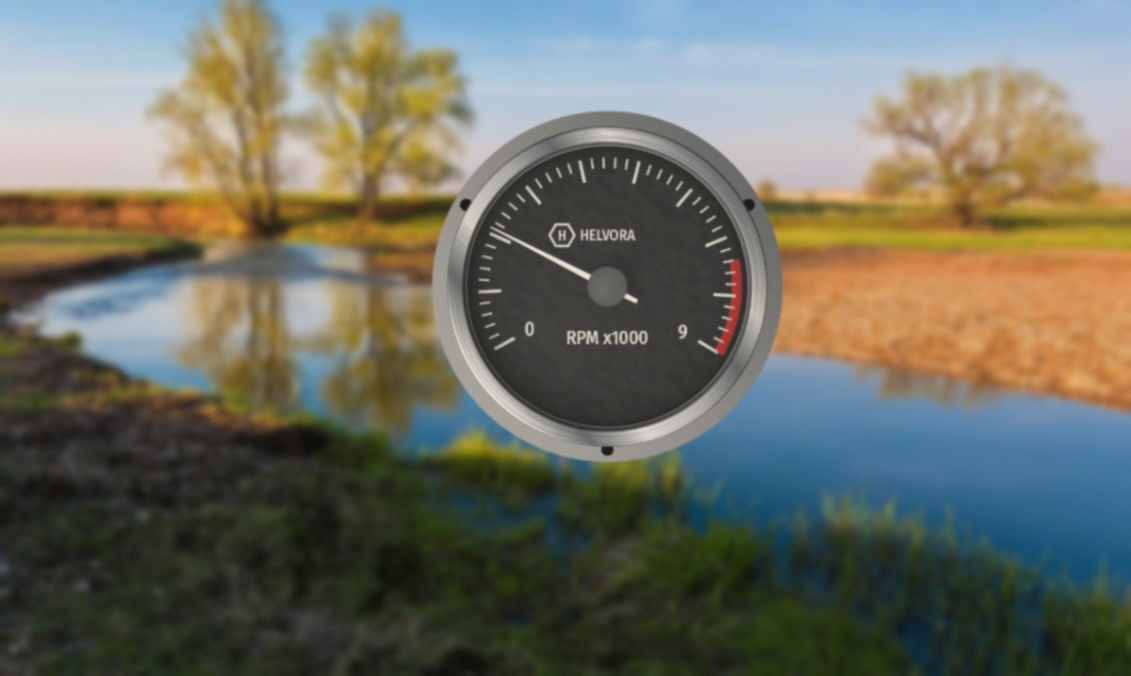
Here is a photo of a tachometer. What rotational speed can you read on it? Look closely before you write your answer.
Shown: 2100 rpm
